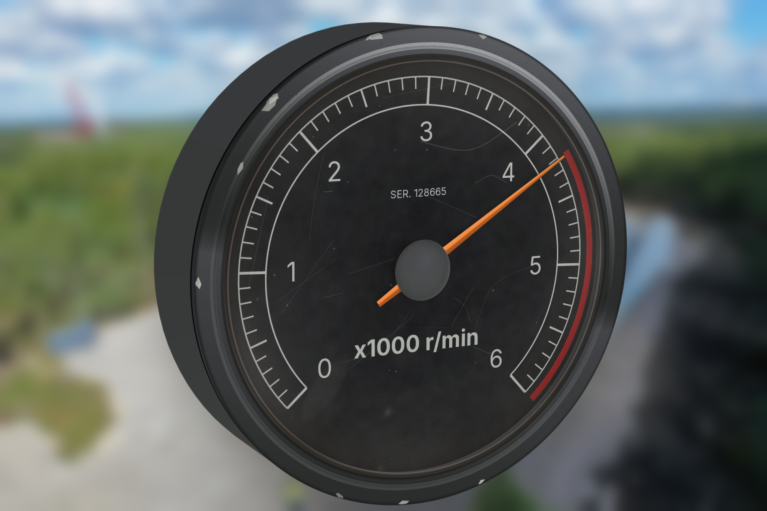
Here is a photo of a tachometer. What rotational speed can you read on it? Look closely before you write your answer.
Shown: 4200 rpm
